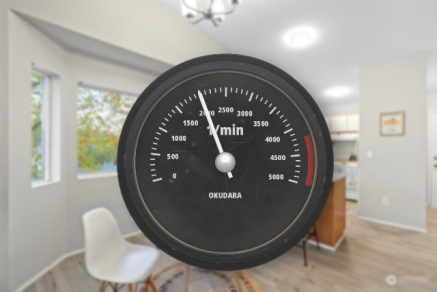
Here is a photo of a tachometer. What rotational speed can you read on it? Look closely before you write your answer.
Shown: 2000 rpm
